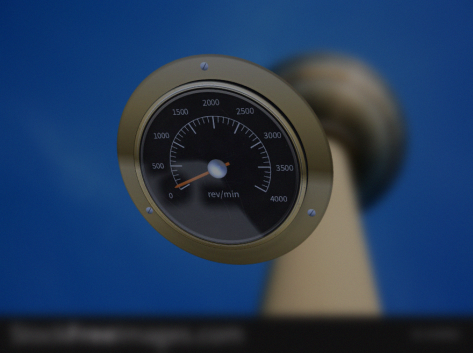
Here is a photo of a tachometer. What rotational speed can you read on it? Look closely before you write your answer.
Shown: 100 rpm
